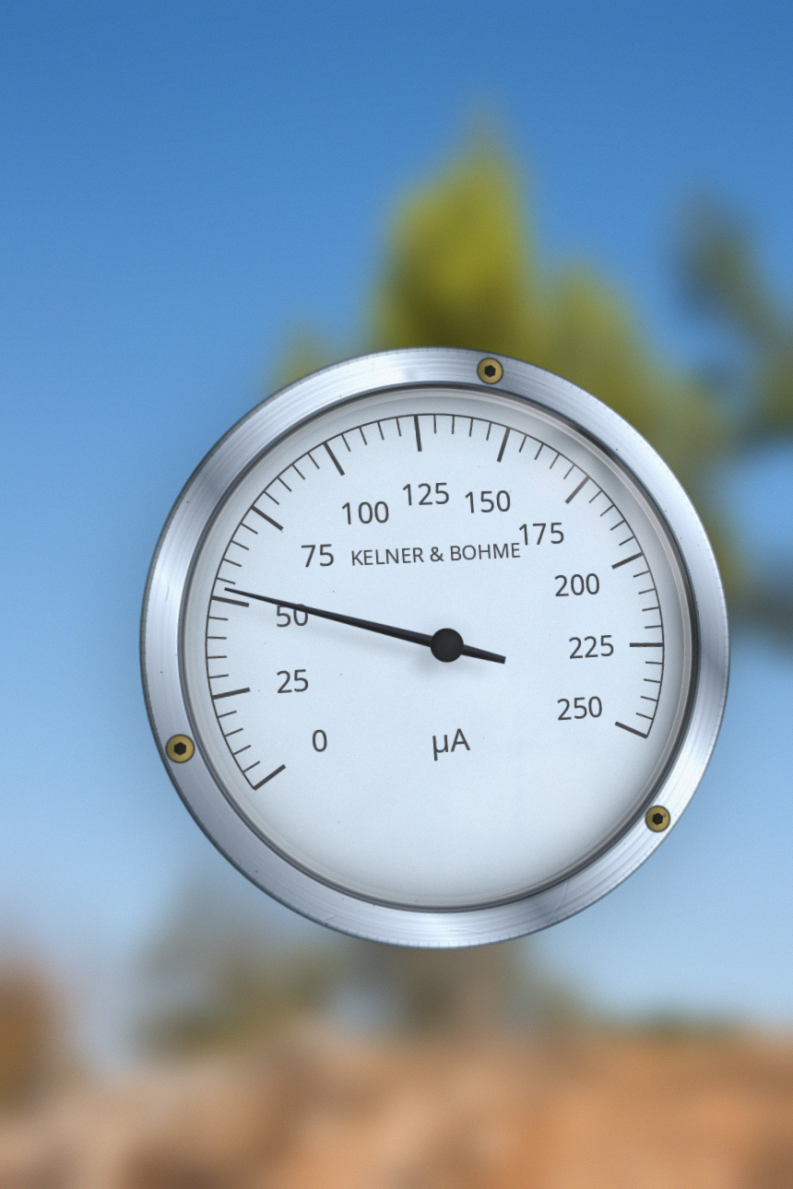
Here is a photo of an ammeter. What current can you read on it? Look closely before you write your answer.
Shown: 52.5 µA
